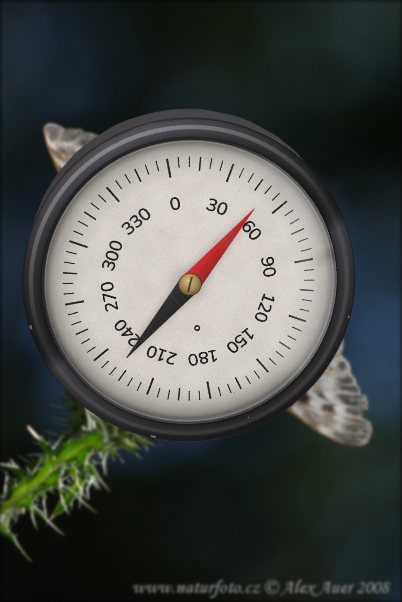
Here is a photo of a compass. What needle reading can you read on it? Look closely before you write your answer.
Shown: 50 °
